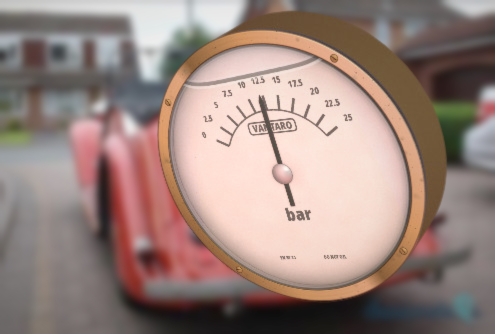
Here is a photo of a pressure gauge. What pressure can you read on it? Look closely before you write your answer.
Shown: 12.5 bar
